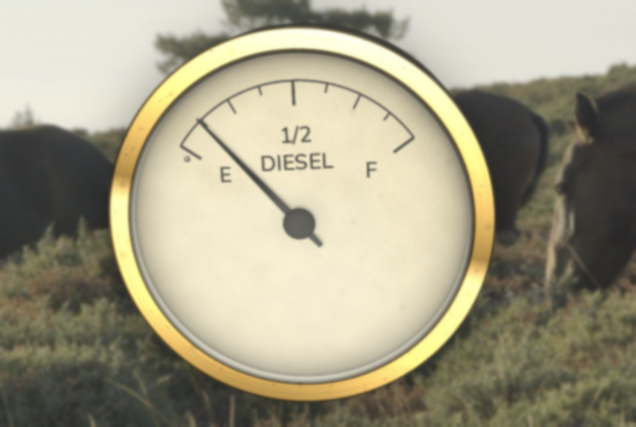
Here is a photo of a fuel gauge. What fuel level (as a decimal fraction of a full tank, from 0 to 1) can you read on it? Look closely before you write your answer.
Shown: 0.125
